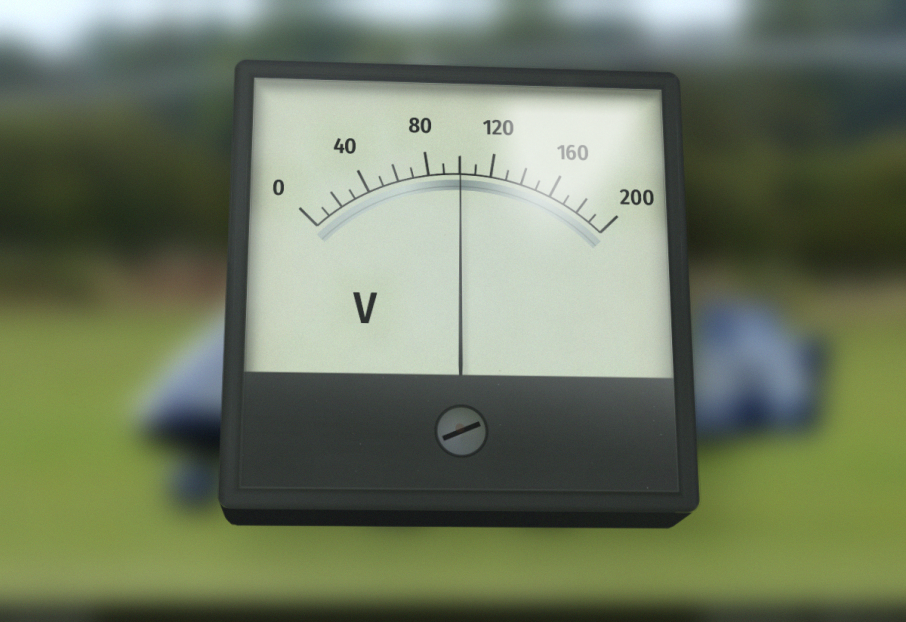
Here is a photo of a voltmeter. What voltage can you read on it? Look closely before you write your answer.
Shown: 100 V
